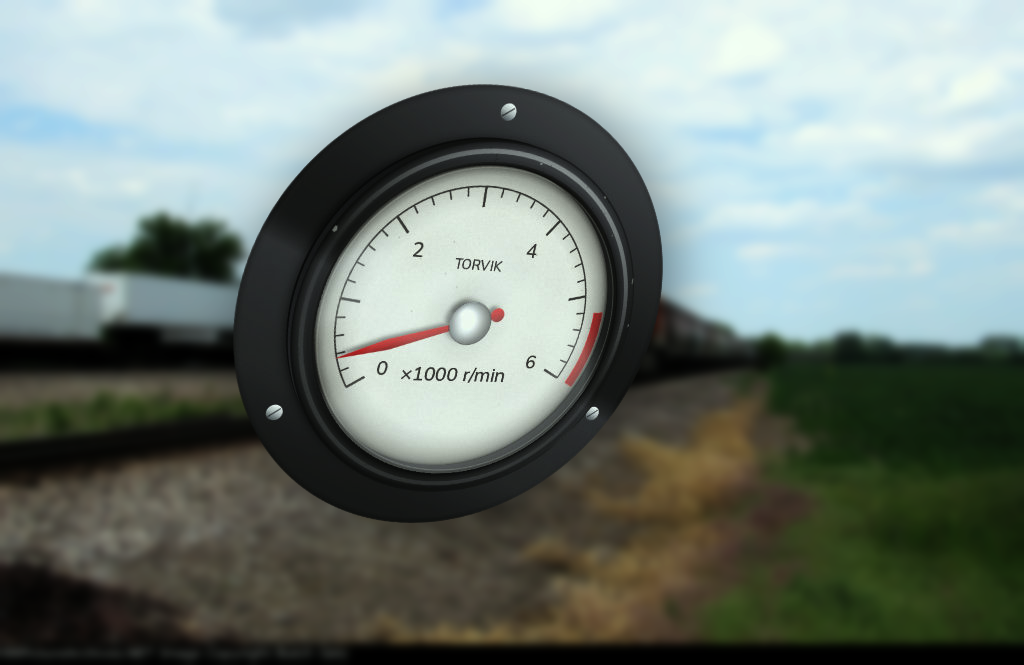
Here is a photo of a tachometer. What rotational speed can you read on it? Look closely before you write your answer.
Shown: 400 rpm
